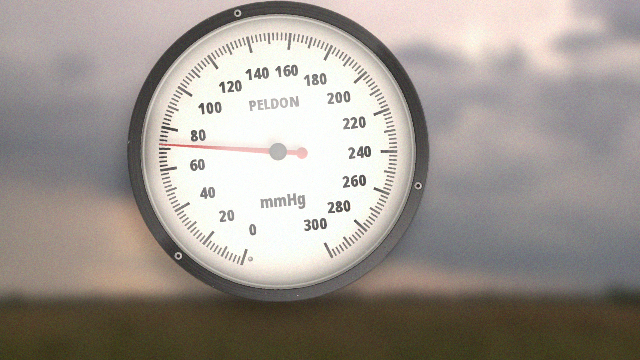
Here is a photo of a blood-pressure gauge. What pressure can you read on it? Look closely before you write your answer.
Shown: 72 mmHg
